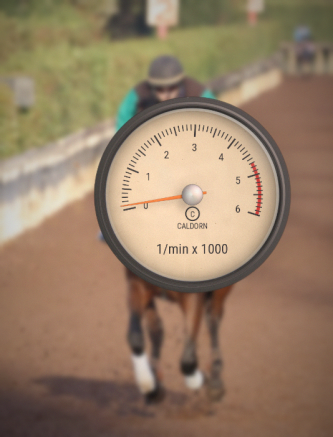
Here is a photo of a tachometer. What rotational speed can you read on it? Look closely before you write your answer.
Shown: 100 rpm
